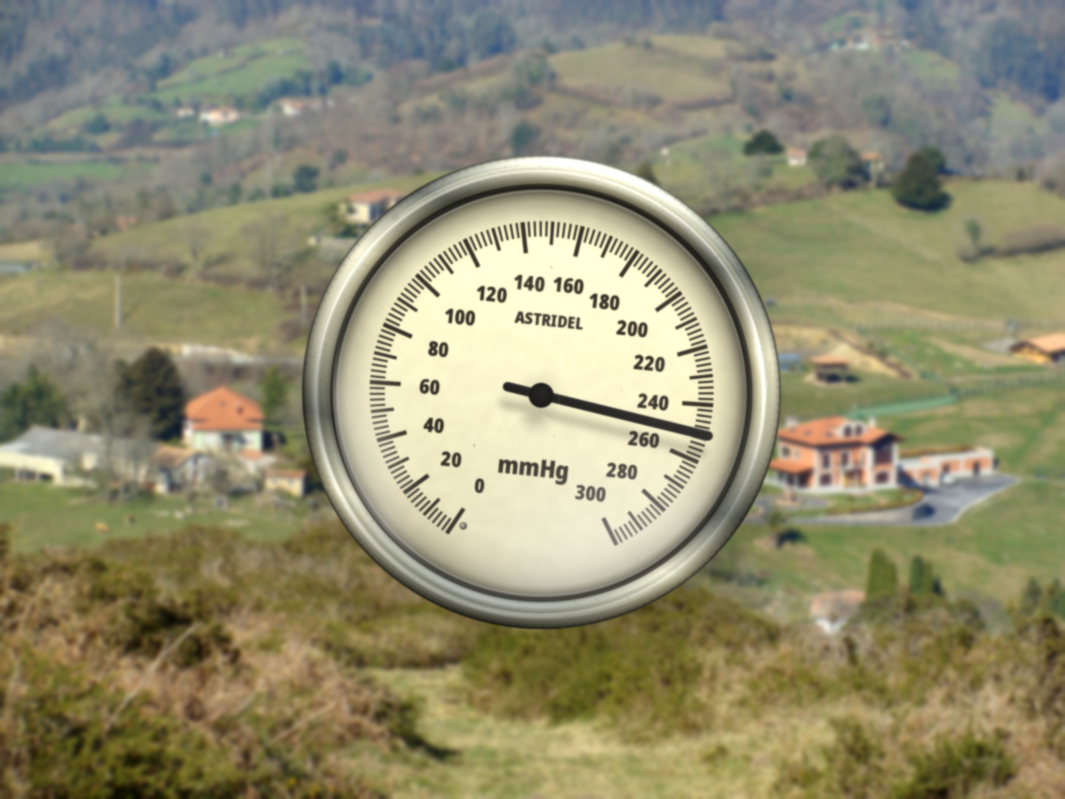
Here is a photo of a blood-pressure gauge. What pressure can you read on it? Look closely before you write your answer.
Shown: 250 mmHg
